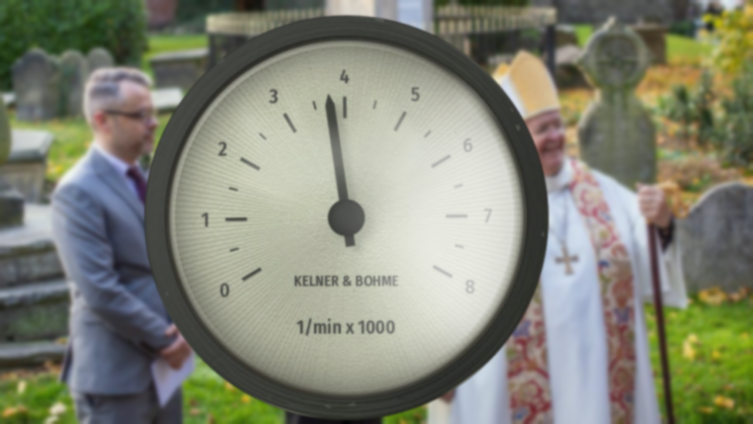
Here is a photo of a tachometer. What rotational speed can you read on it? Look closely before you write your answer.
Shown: 3750 rpm
